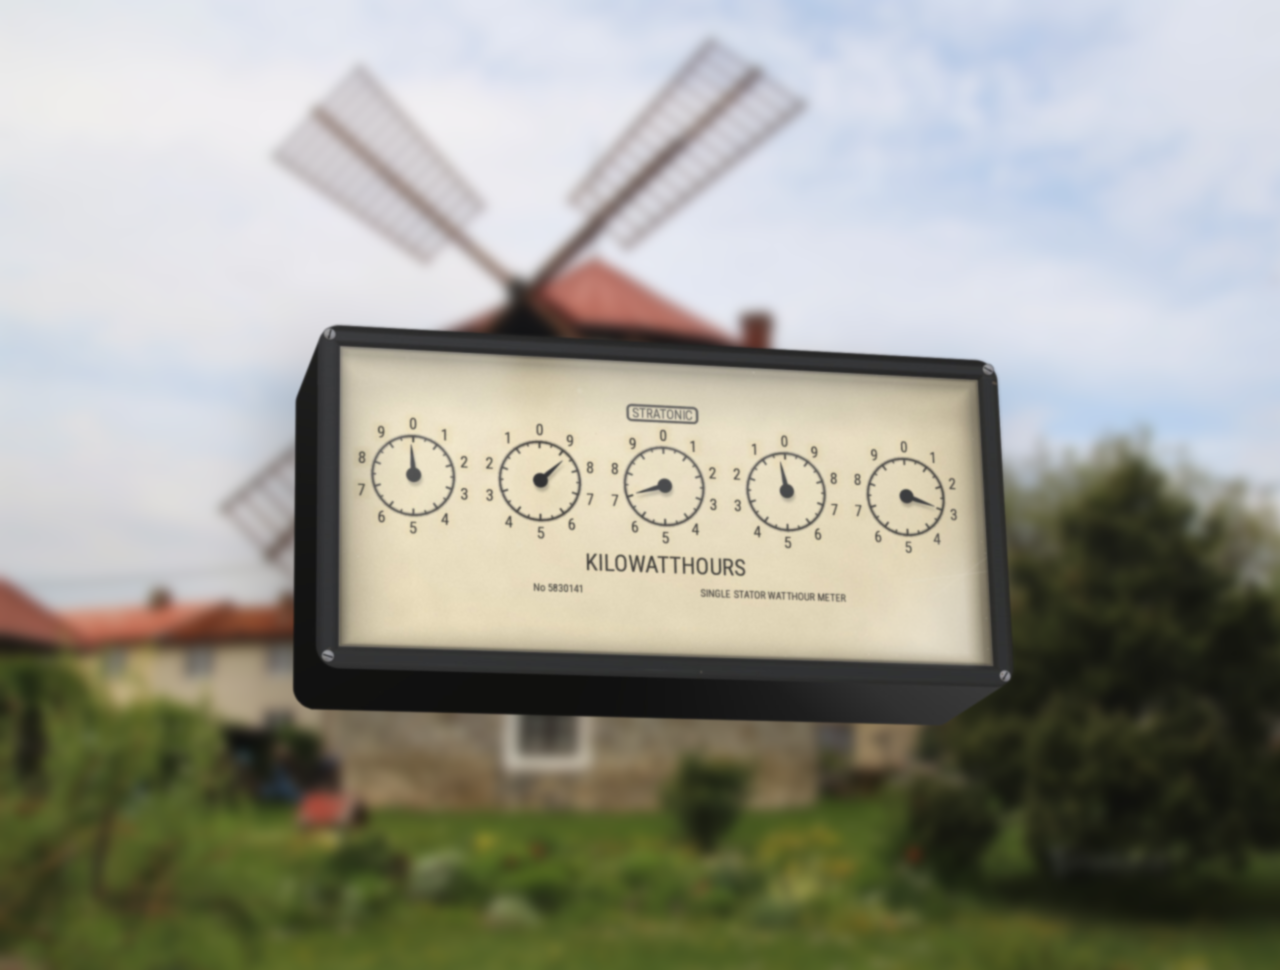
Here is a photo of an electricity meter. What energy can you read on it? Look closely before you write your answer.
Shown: 98703 kWh
